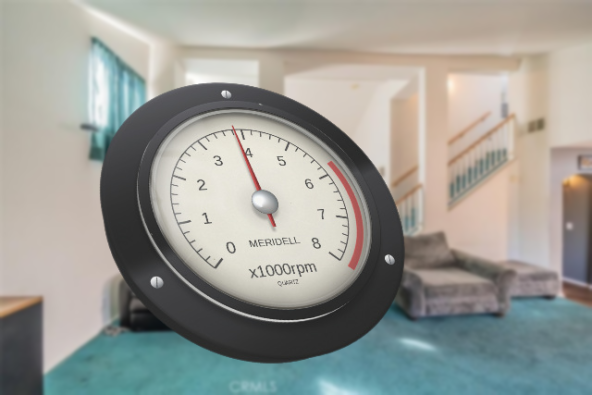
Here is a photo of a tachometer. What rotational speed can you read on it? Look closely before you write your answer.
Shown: 3800 rpm
